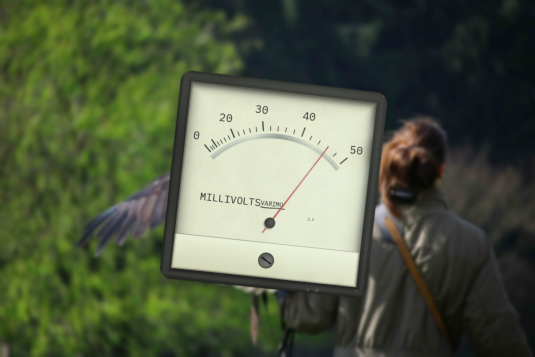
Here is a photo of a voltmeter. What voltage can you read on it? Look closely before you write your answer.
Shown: 46 mV
